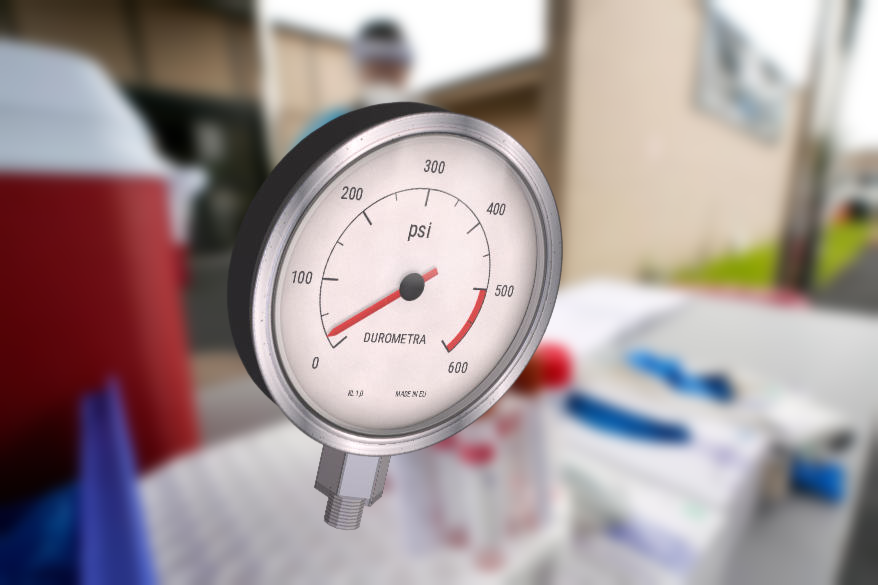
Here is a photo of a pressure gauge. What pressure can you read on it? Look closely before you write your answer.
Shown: 25 psi
